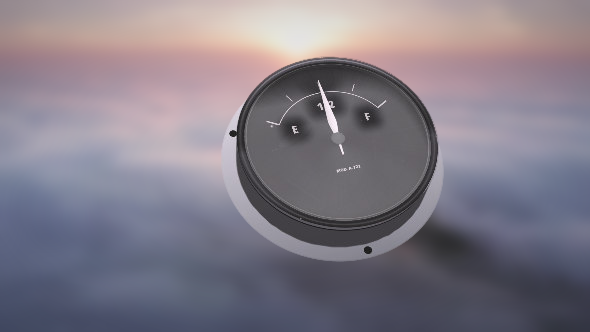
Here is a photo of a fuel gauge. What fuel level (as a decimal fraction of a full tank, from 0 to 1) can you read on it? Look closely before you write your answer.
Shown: 0.5
